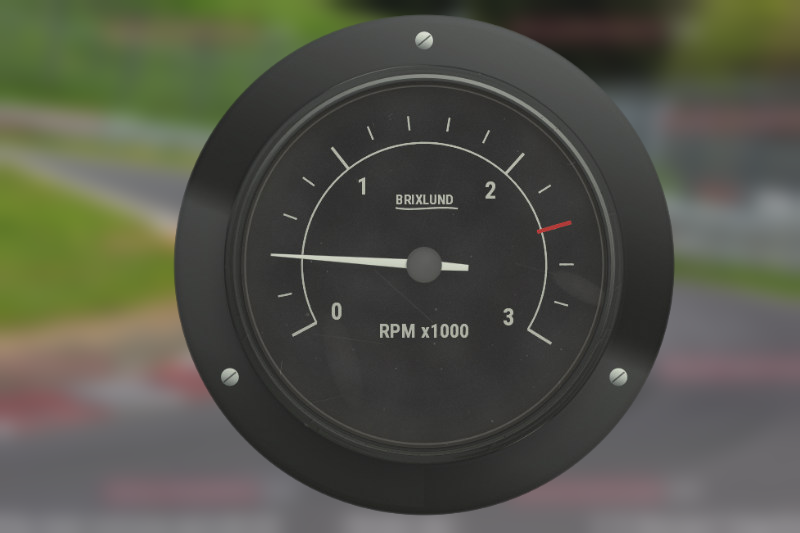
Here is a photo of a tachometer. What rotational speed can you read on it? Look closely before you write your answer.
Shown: 400 rpm
